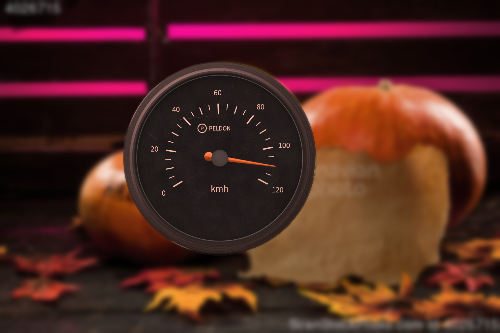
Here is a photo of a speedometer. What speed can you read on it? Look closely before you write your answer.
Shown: 110 km/h
